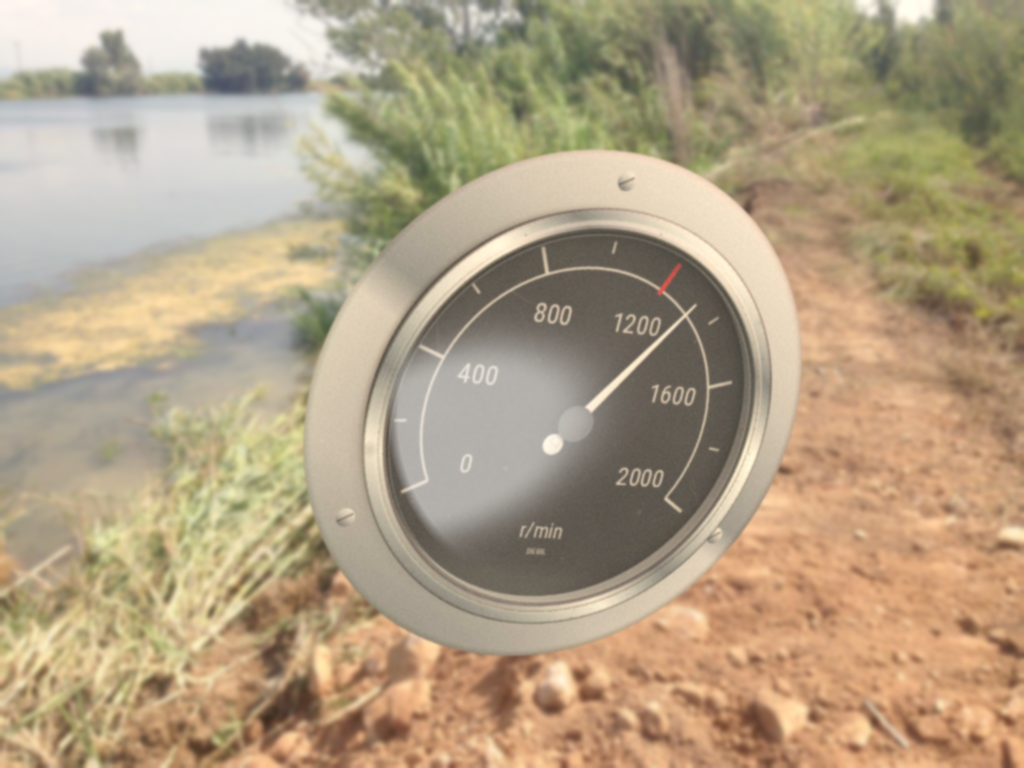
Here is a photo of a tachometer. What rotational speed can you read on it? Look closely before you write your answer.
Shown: 1300 rpm
